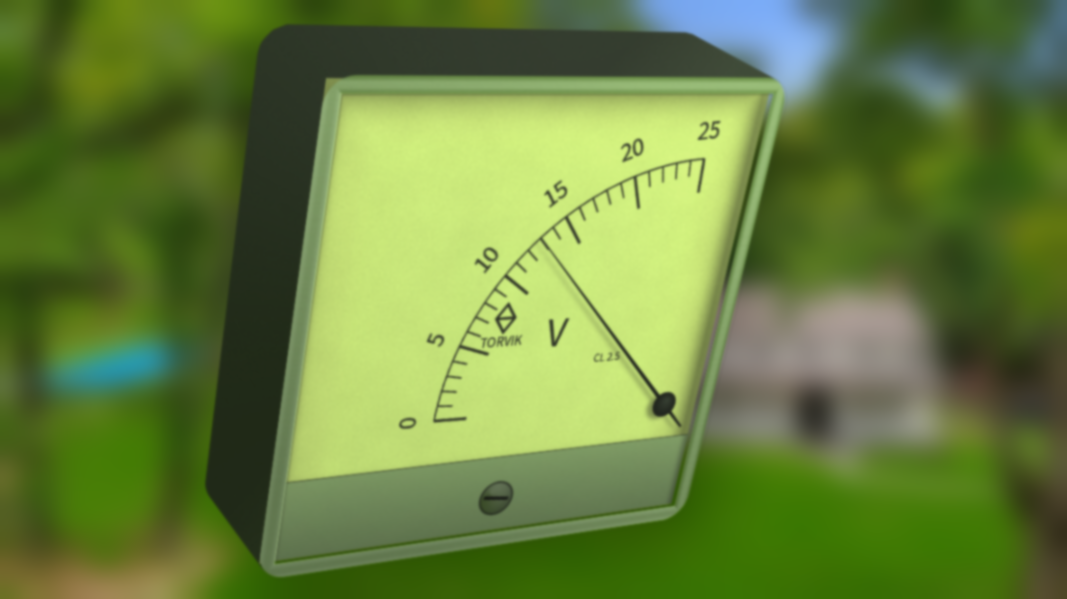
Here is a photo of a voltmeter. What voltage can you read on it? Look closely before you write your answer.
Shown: 13 V
